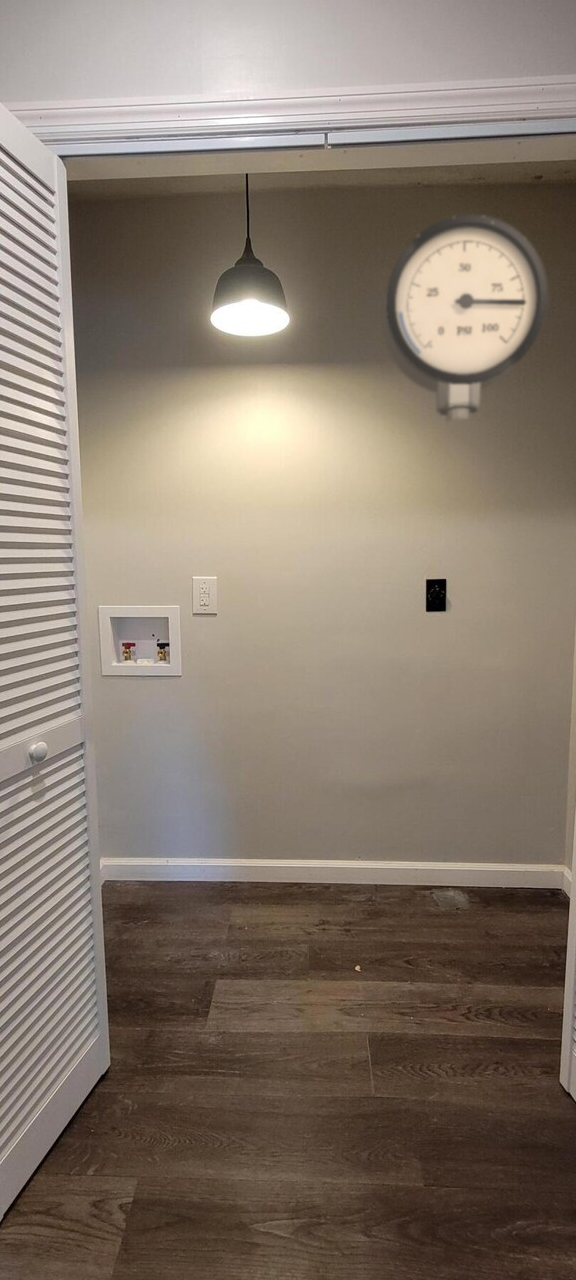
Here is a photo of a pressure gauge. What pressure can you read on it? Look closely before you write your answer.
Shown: 85 psi
